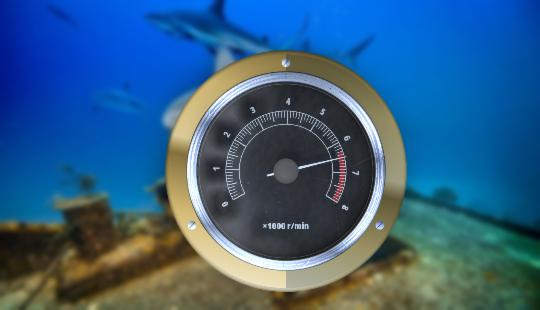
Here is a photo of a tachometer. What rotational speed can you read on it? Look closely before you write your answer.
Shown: 6500 rpm
